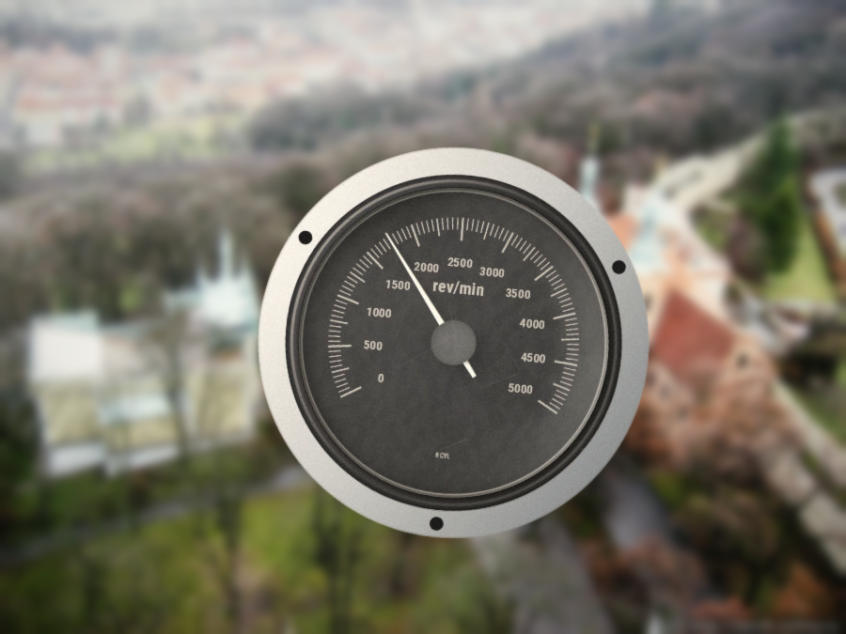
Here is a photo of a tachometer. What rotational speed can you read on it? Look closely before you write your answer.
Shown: 1750 rpm
